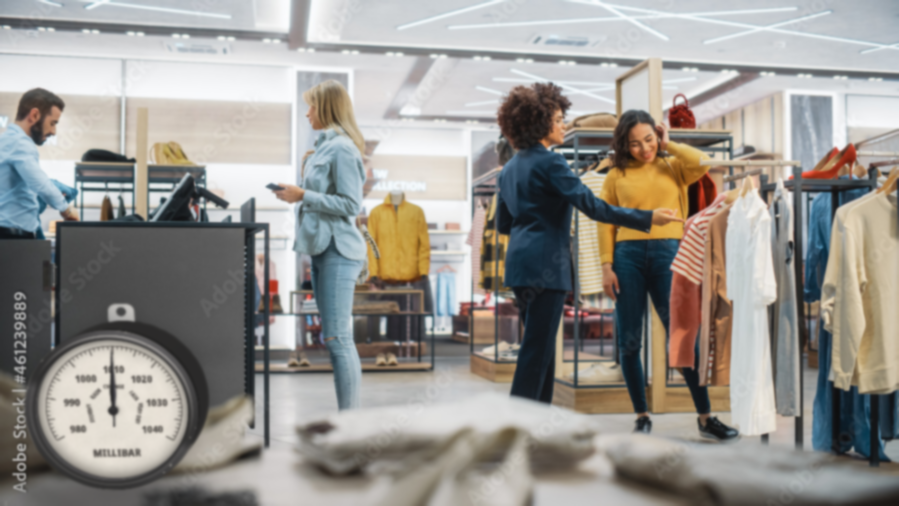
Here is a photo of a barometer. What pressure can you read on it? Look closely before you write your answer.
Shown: 1010 mbar
